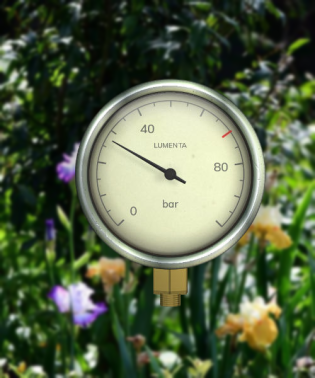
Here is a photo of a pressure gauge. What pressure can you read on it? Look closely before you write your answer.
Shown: 27.5 bar
